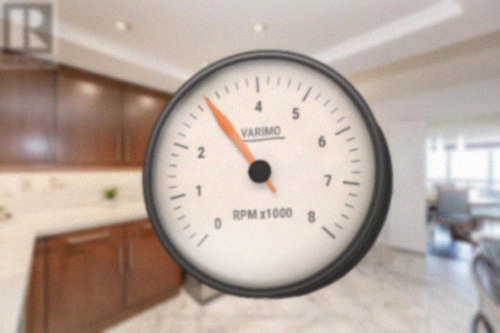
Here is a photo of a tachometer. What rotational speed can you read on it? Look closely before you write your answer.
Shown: 3000 rpm
